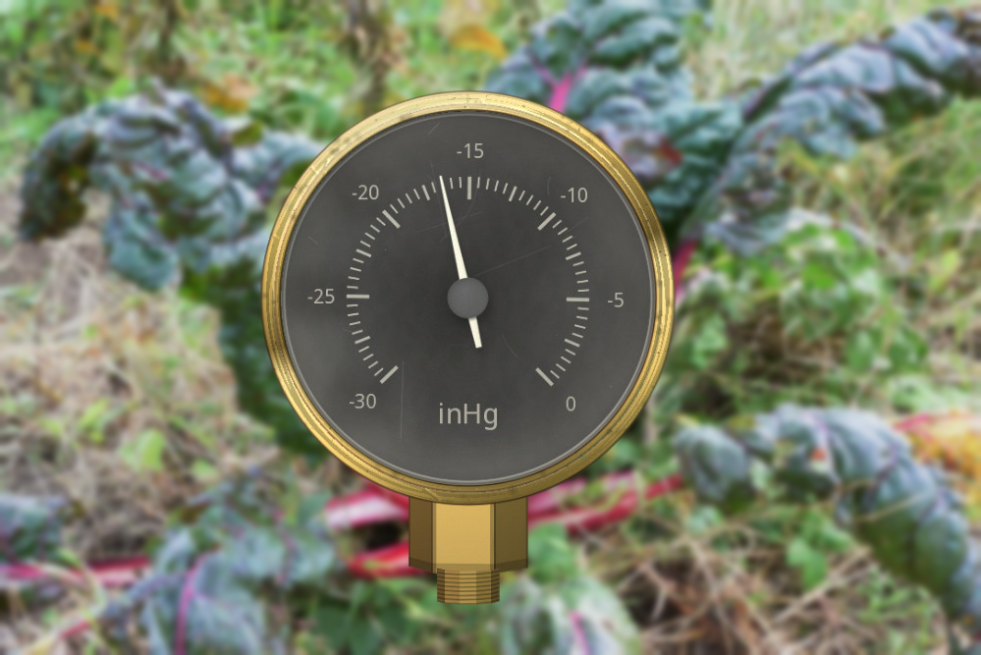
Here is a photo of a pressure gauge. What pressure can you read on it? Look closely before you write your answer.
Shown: -16.5 inHg
